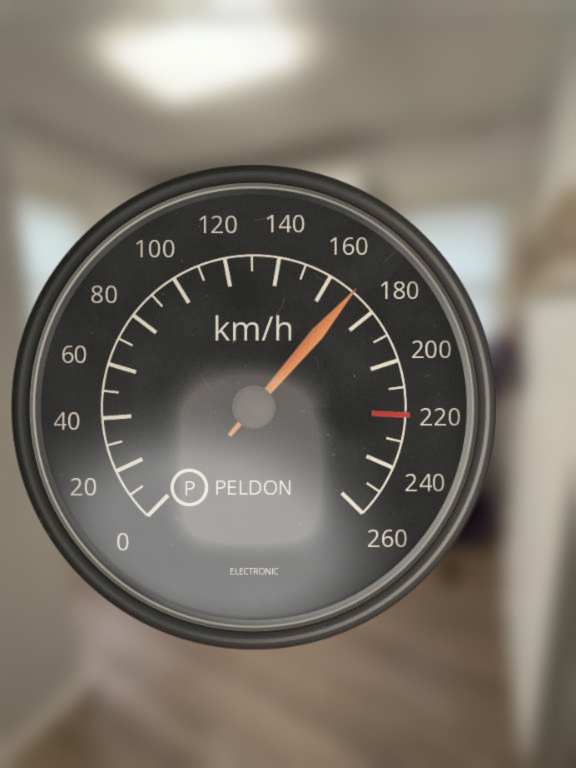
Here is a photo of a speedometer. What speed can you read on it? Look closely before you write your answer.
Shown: 170 km/h
